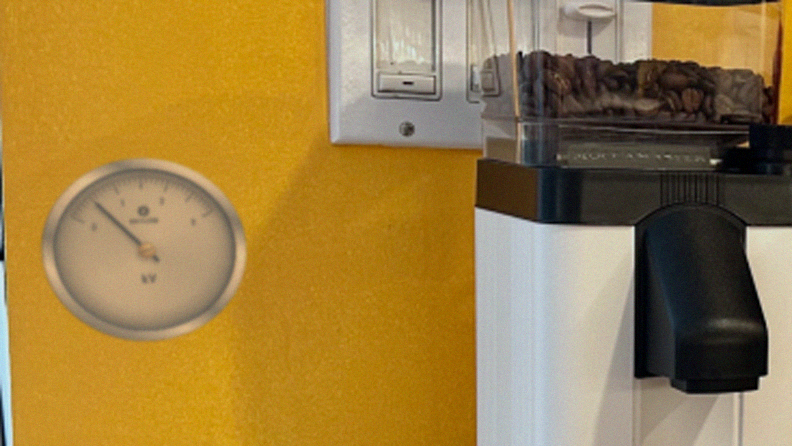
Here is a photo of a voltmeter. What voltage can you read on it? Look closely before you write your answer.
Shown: 0.5 kV
